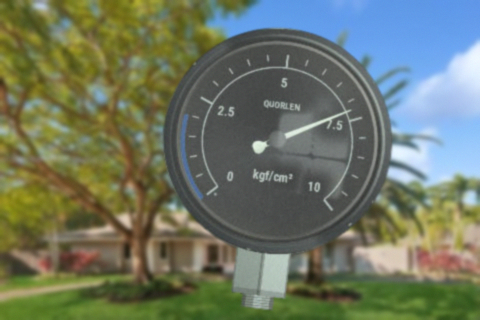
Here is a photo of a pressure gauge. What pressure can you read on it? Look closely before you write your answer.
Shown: 7.25 kg/cm²
